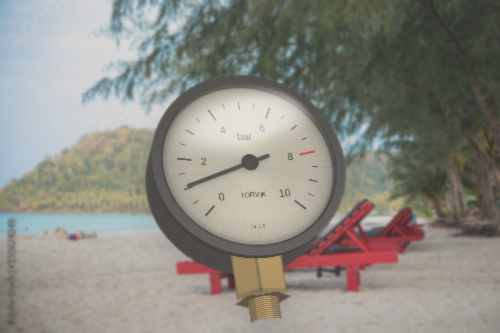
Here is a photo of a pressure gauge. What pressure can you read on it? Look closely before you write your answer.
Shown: 1 bar
